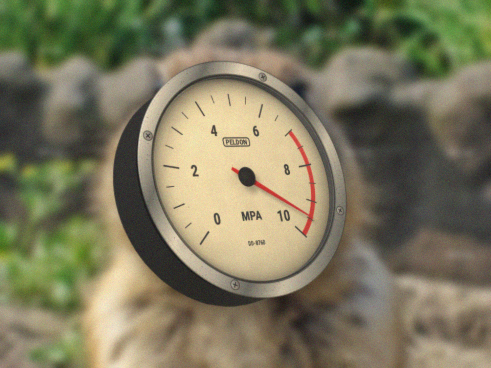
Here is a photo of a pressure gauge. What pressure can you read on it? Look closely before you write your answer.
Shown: 9.5 MPa
